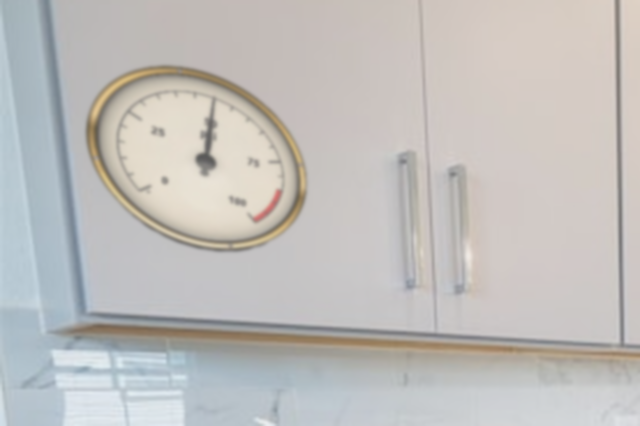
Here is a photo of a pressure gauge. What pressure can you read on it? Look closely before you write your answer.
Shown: 50 psi
